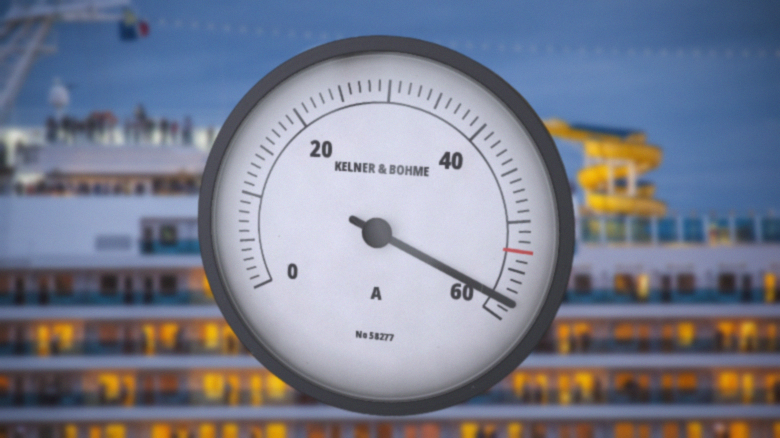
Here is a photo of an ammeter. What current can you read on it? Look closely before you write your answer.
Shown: 58 A
